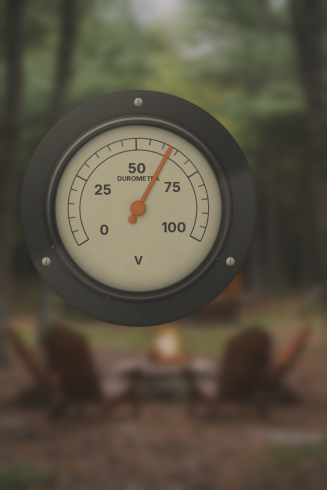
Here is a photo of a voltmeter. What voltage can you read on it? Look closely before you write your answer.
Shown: 62.5 V
